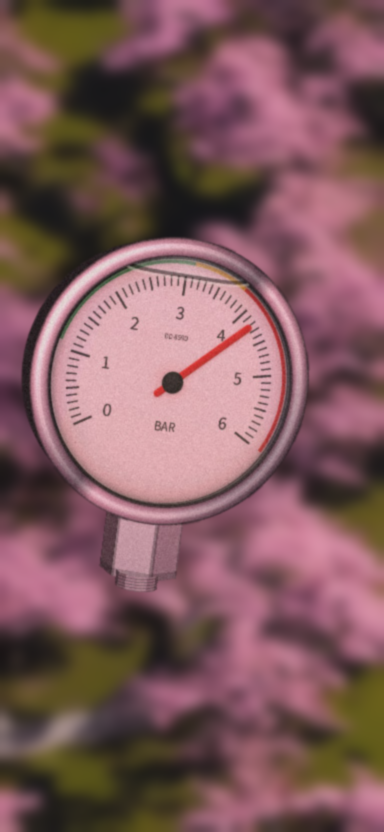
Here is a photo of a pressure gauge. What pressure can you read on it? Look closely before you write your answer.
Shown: 4.2 bar
